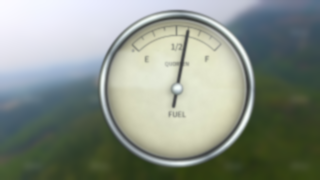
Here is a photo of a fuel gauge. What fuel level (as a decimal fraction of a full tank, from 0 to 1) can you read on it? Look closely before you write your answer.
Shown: 0.625
